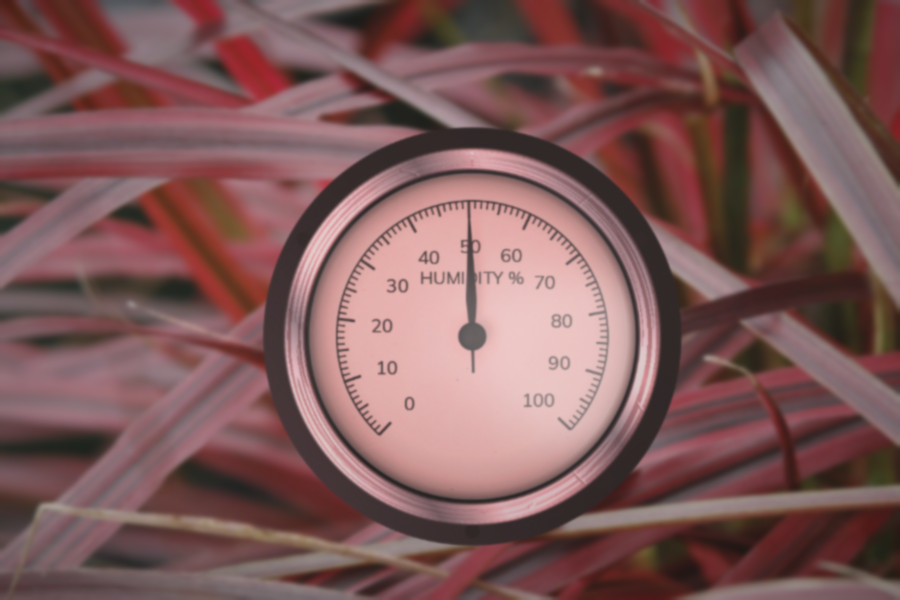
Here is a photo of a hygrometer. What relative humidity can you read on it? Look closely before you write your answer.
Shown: 50 %
